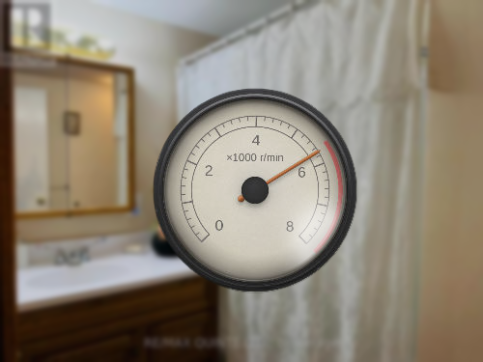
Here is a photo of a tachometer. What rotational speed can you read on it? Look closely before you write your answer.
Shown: 5700 rpm
